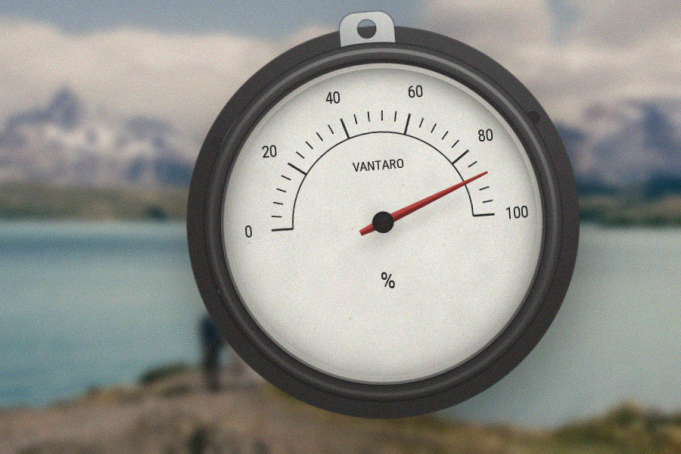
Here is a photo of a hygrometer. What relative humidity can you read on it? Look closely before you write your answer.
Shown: 88 %
